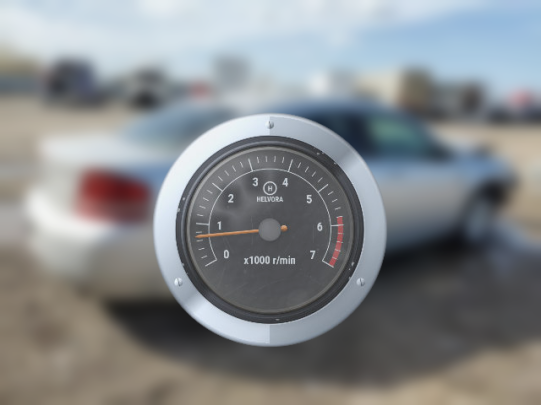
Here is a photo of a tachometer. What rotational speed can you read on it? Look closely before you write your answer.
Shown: 700 rpm
